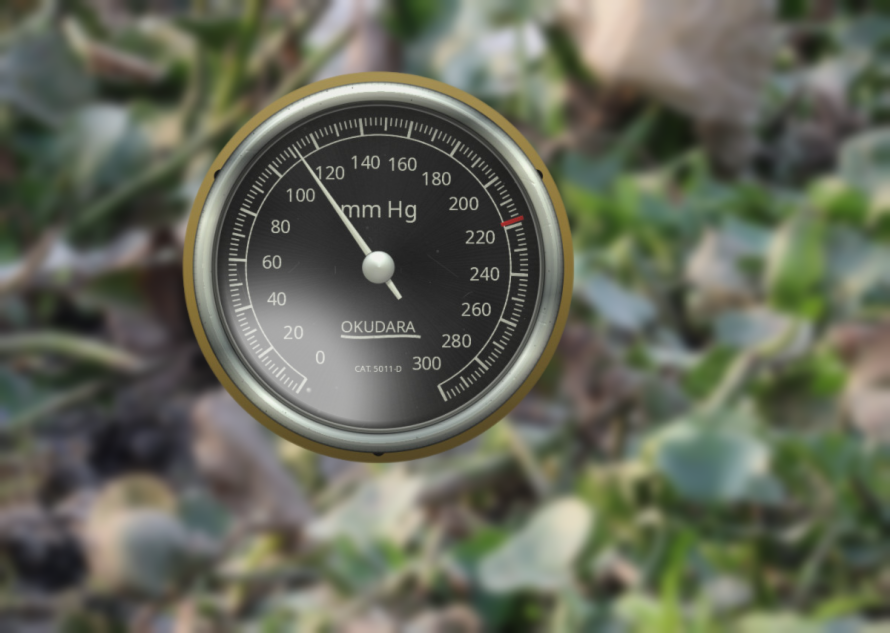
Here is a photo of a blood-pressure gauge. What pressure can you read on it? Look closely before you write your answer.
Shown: 112 mmHg
